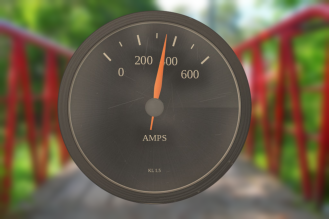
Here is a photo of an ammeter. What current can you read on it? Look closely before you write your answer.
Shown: 350 A
